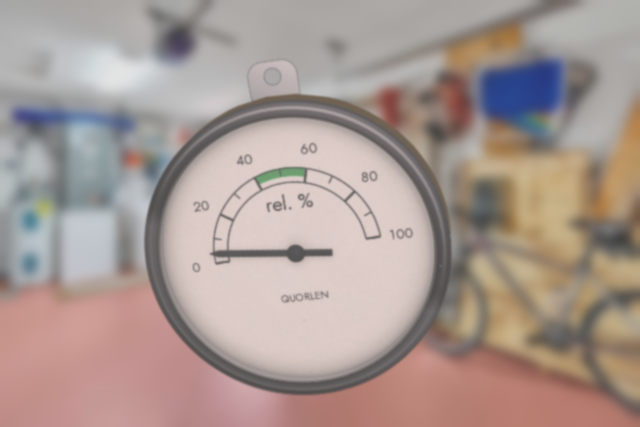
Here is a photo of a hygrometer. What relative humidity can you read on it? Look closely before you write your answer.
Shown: 5 %
